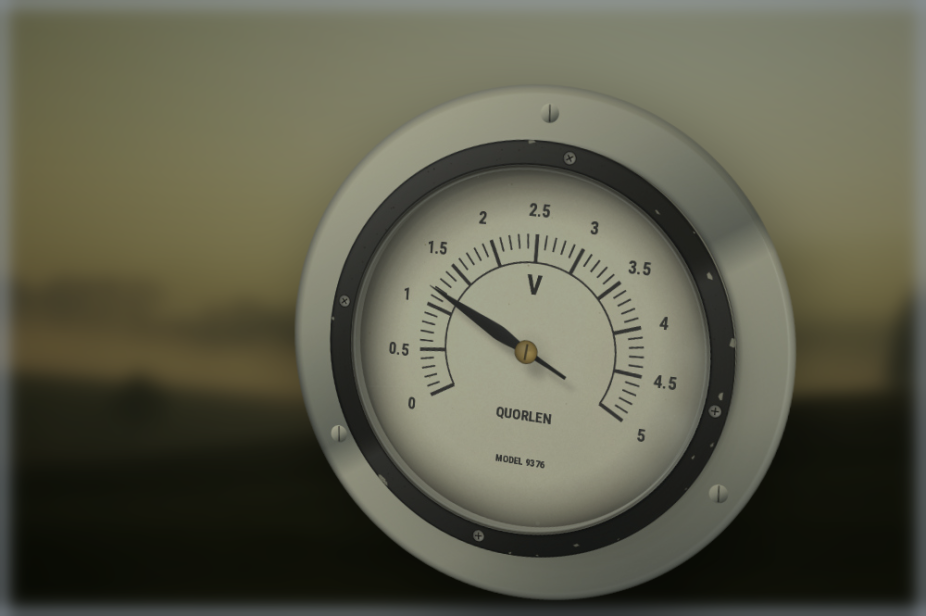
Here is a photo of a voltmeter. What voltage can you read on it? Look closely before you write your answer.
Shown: 1.2 V
